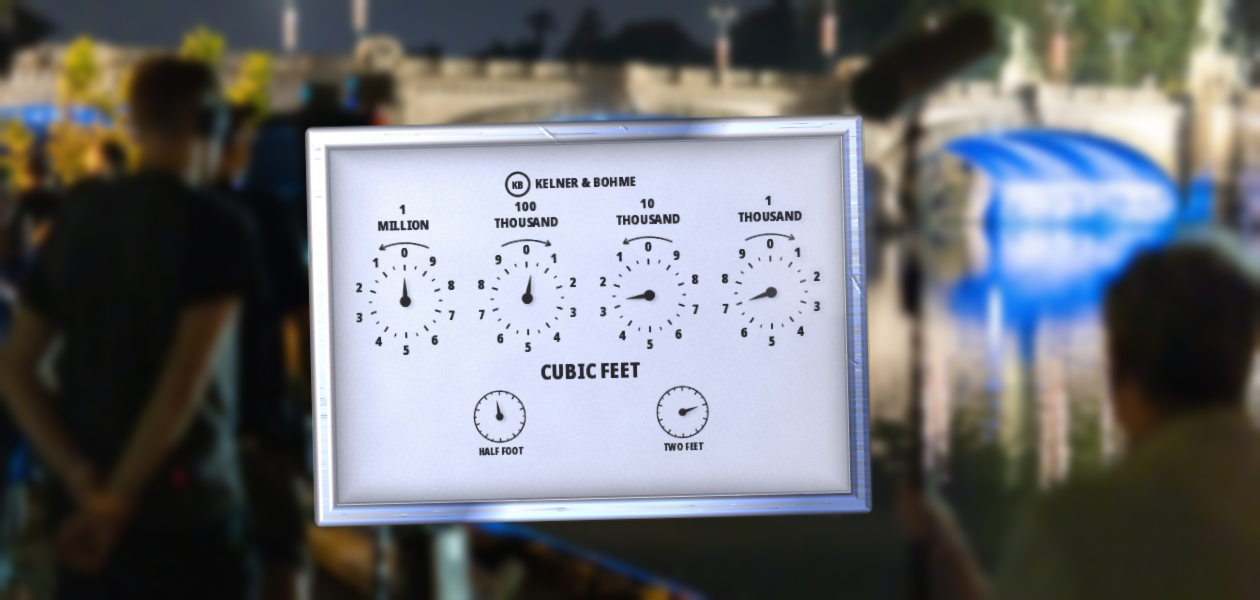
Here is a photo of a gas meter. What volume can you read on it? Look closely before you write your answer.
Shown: 2700 ft³
